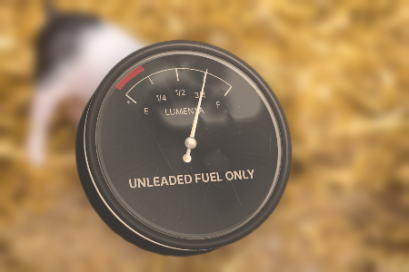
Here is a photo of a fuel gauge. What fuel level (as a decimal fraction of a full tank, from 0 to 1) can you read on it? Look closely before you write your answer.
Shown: 0.75
